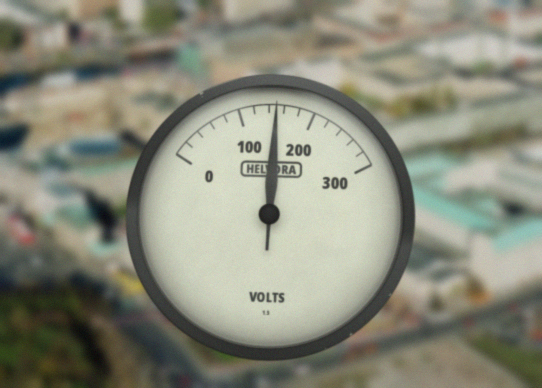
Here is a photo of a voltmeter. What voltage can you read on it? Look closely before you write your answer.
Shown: 150 V
